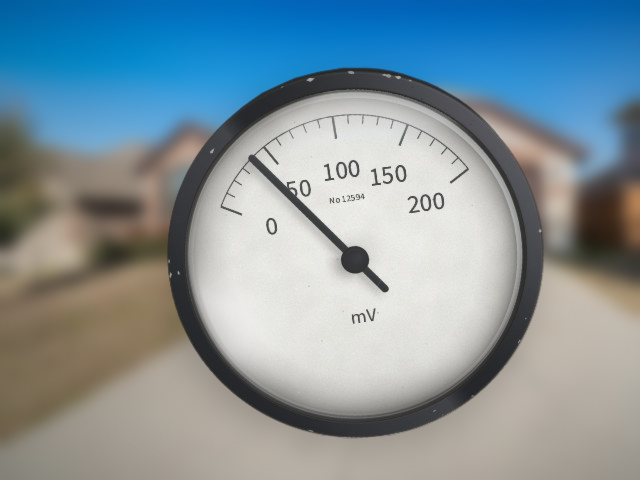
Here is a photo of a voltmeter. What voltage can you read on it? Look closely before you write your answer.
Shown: 40 mV
